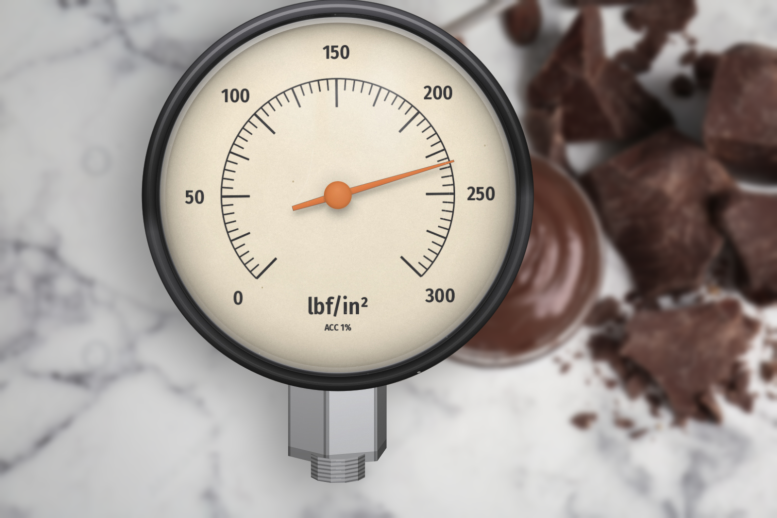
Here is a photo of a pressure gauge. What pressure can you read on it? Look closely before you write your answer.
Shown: 232.5 psi
